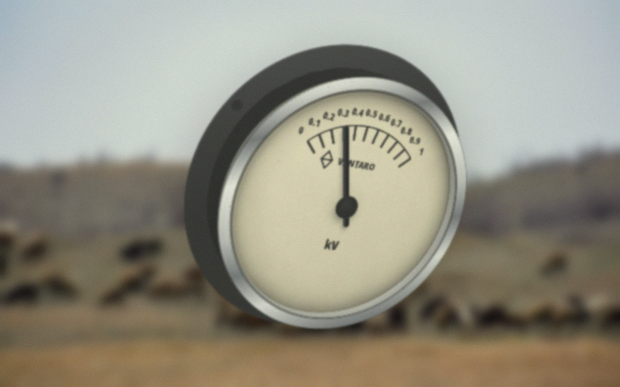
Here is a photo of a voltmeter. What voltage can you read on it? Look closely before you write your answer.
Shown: 0.3 kV
